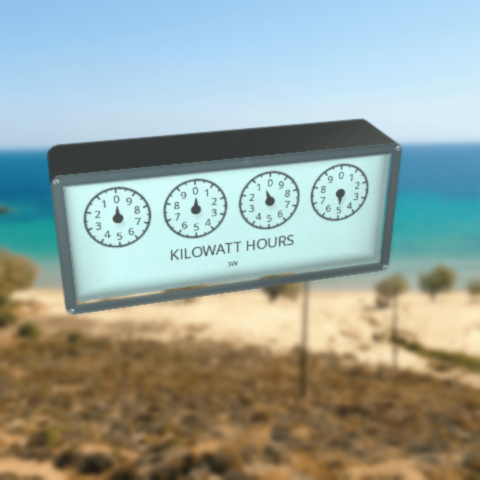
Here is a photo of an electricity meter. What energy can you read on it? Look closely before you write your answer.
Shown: 5 kWh
